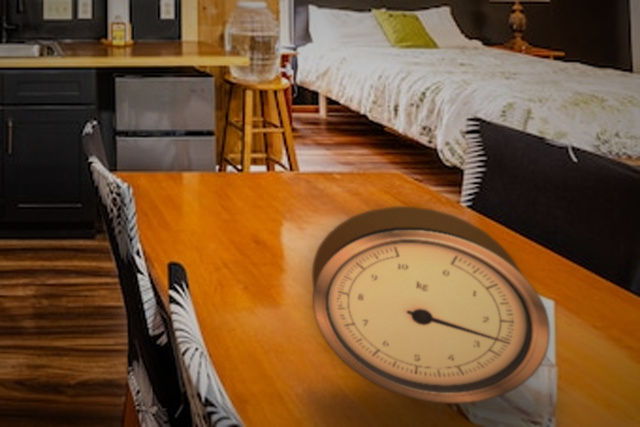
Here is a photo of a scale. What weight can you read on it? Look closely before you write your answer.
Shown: 2.5 kg
